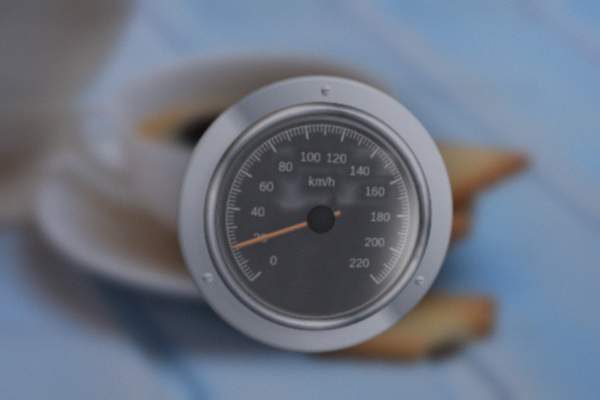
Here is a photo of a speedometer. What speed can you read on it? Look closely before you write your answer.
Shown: 20 km/h
